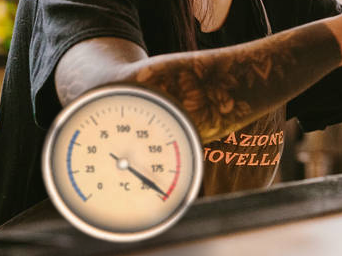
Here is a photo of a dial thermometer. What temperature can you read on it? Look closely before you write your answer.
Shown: 195 °C
